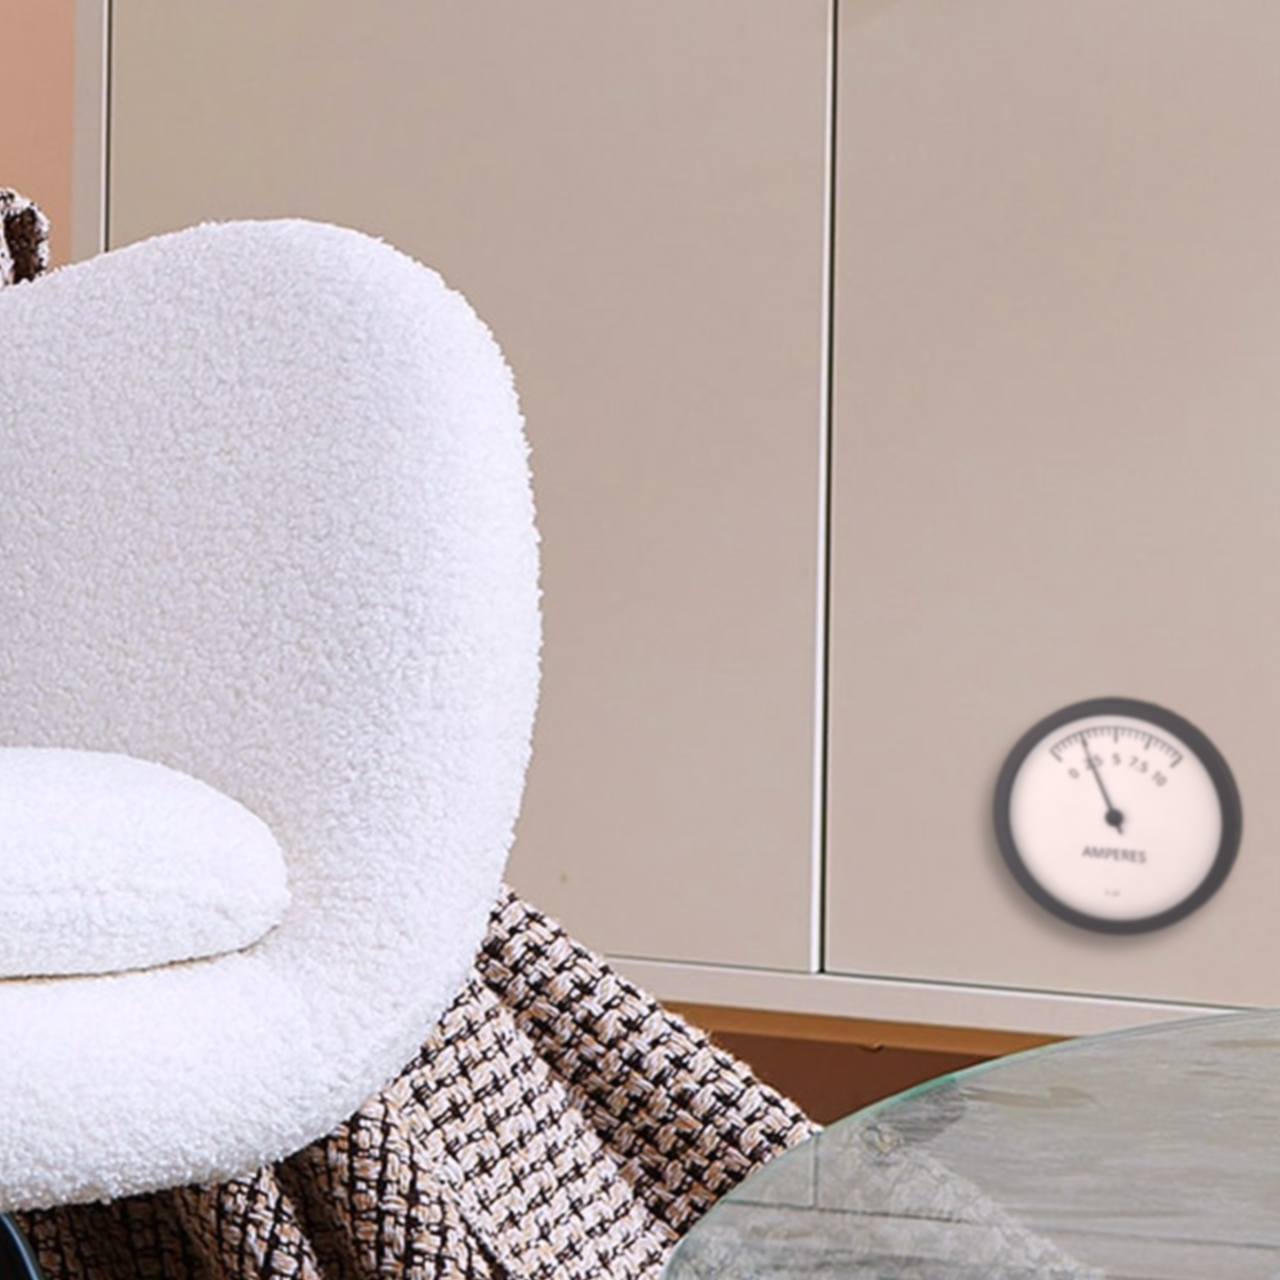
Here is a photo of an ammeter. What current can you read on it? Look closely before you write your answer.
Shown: 2.5 A
